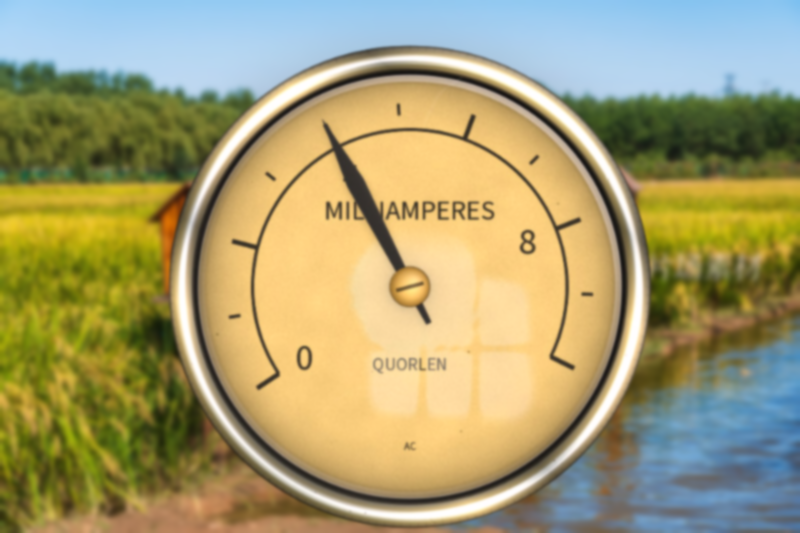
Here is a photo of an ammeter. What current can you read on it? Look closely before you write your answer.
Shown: 4 mA
